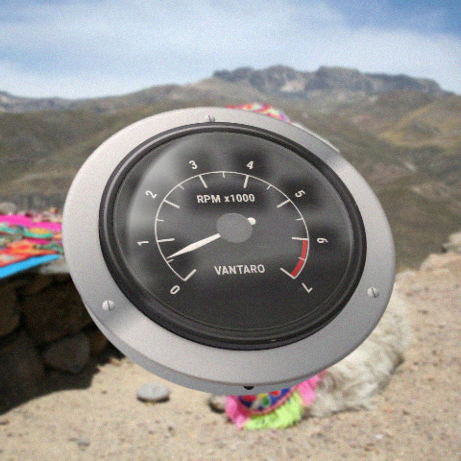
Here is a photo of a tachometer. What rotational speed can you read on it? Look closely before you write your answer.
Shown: 500 rpm
